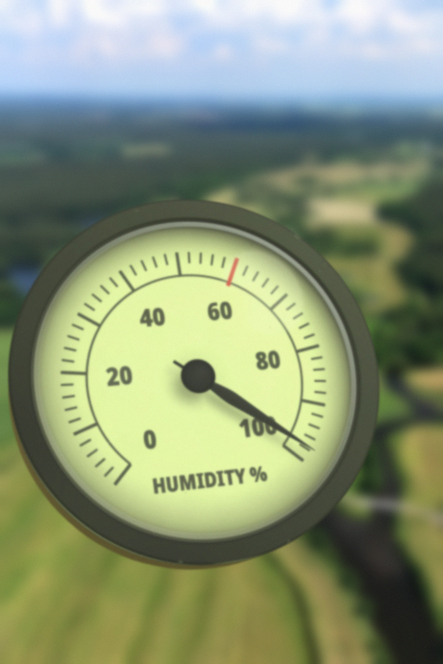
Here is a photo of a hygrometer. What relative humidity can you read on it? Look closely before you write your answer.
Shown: 98 %
